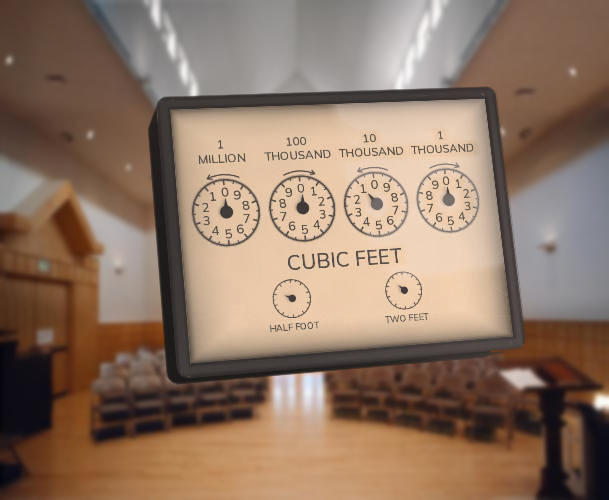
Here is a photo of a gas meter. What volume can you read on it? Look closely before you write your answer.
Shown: 1000 ft³
